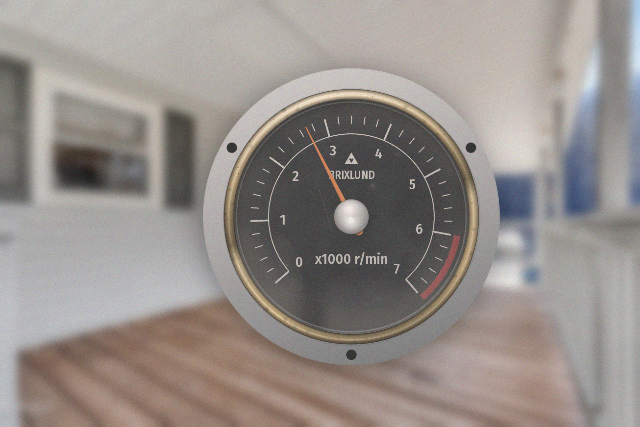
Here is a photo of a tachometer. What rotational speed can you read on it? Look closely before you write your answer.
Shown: 2700 rpm
